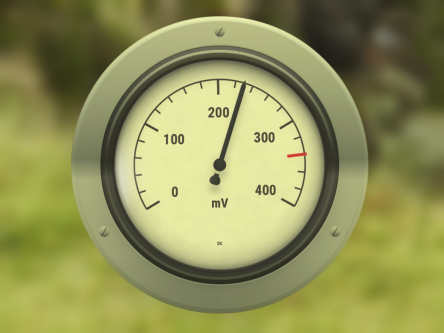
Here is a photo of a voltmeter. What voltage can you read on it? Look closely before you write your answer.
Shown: 230 mV
